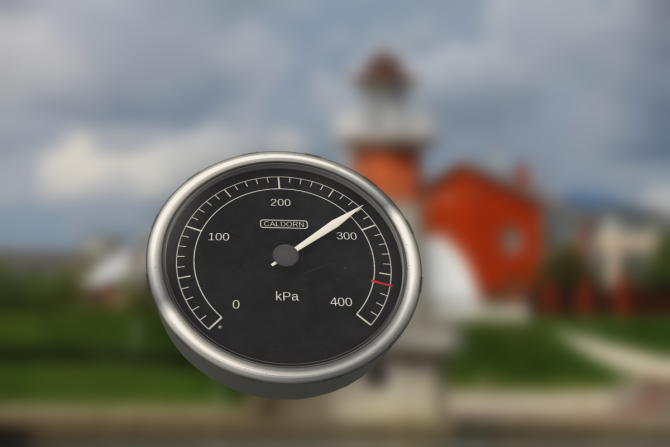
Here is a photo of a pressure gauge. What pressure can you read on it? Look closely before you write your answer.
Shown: 280 kPa
